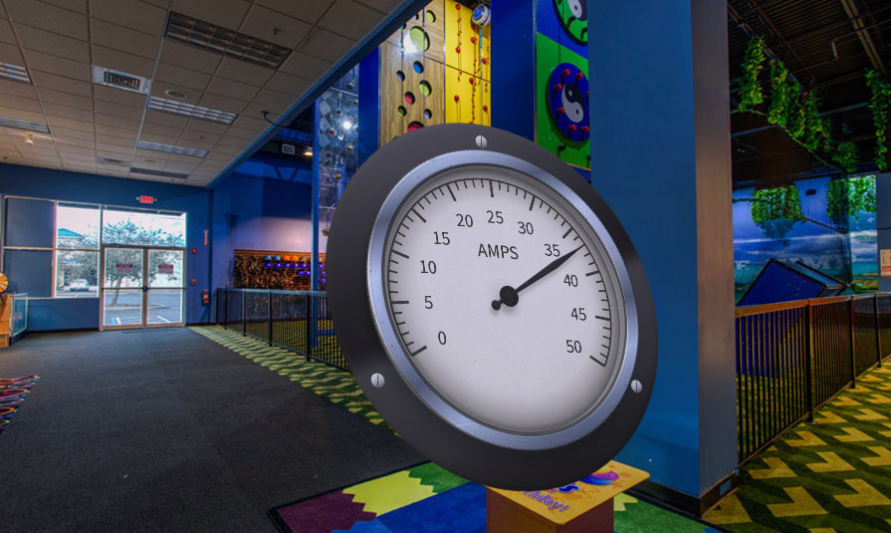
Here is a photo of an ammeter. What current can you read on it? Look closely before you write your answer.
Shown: 37 A
